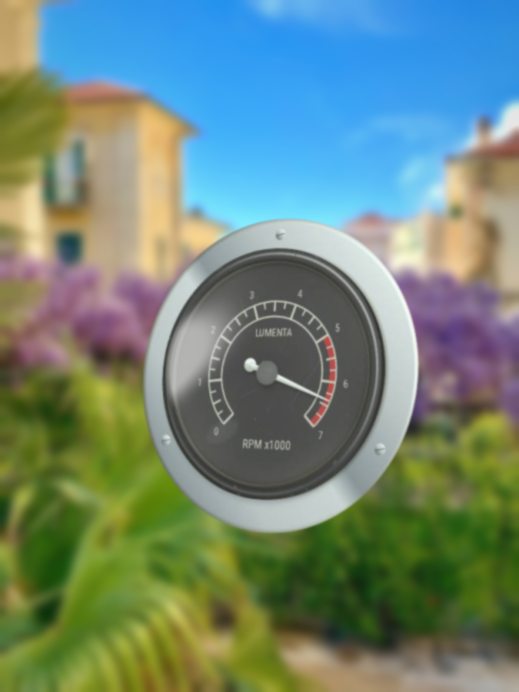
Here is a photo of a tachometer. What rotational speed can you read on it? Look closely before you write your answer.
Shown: 6375 rpm
